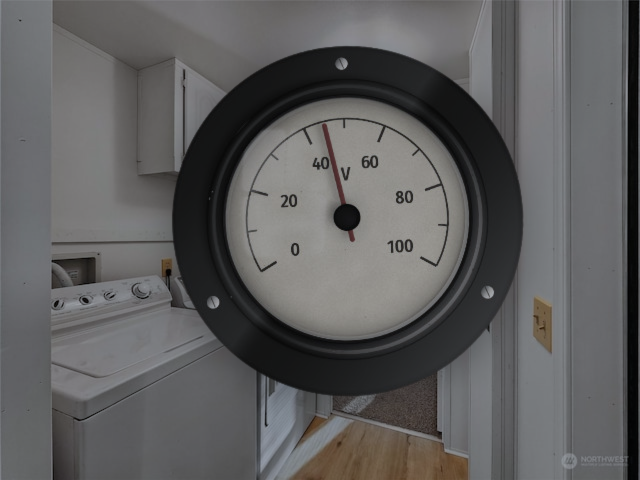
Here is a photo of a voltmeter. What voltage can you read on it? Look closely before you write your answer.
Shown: 45 V
